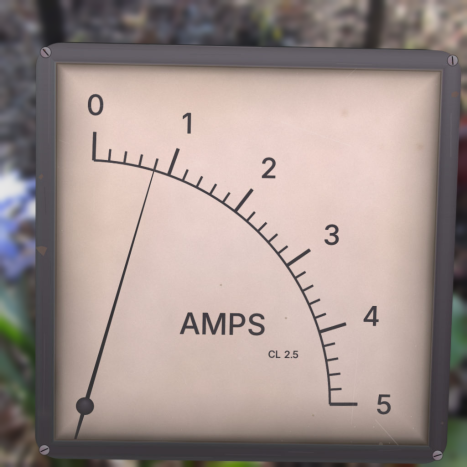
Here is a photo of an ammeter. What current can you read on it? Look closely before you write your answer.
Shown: 0.8 A
